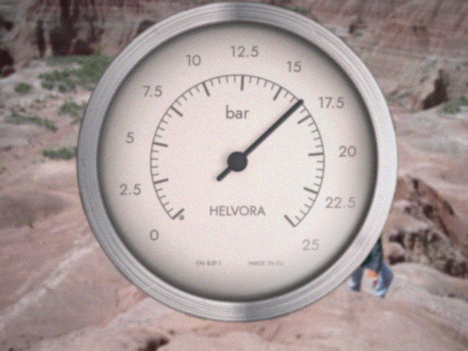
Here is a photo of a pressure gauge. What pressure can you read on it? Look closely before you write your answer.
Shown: 16.5 bar
